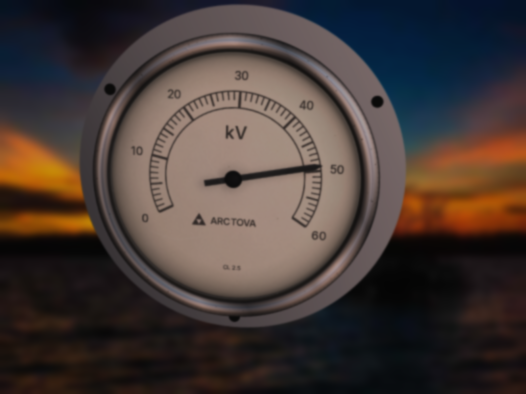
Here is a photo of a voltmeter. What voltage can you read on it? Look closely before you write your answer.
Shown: 49 kV
